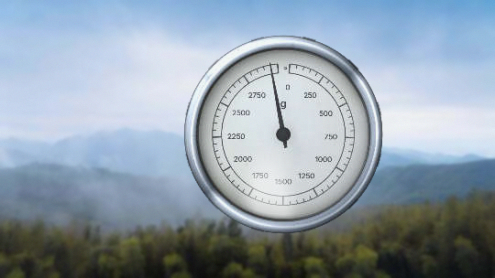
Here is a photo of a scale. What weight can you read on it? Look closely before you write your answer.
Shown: 2950 g
